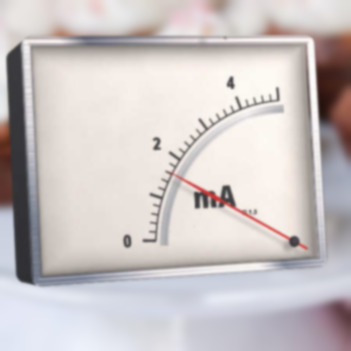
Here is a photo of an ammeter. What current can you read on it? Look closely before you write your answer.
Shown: 1.6 mA
